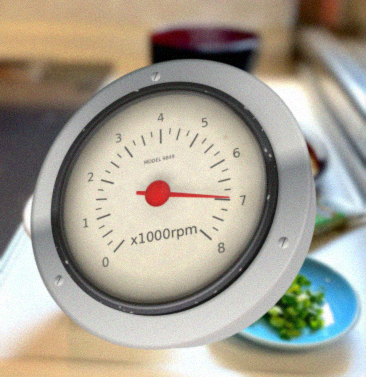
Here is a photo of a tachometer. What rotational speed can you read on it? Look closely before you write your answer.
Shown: 7000 rpm
